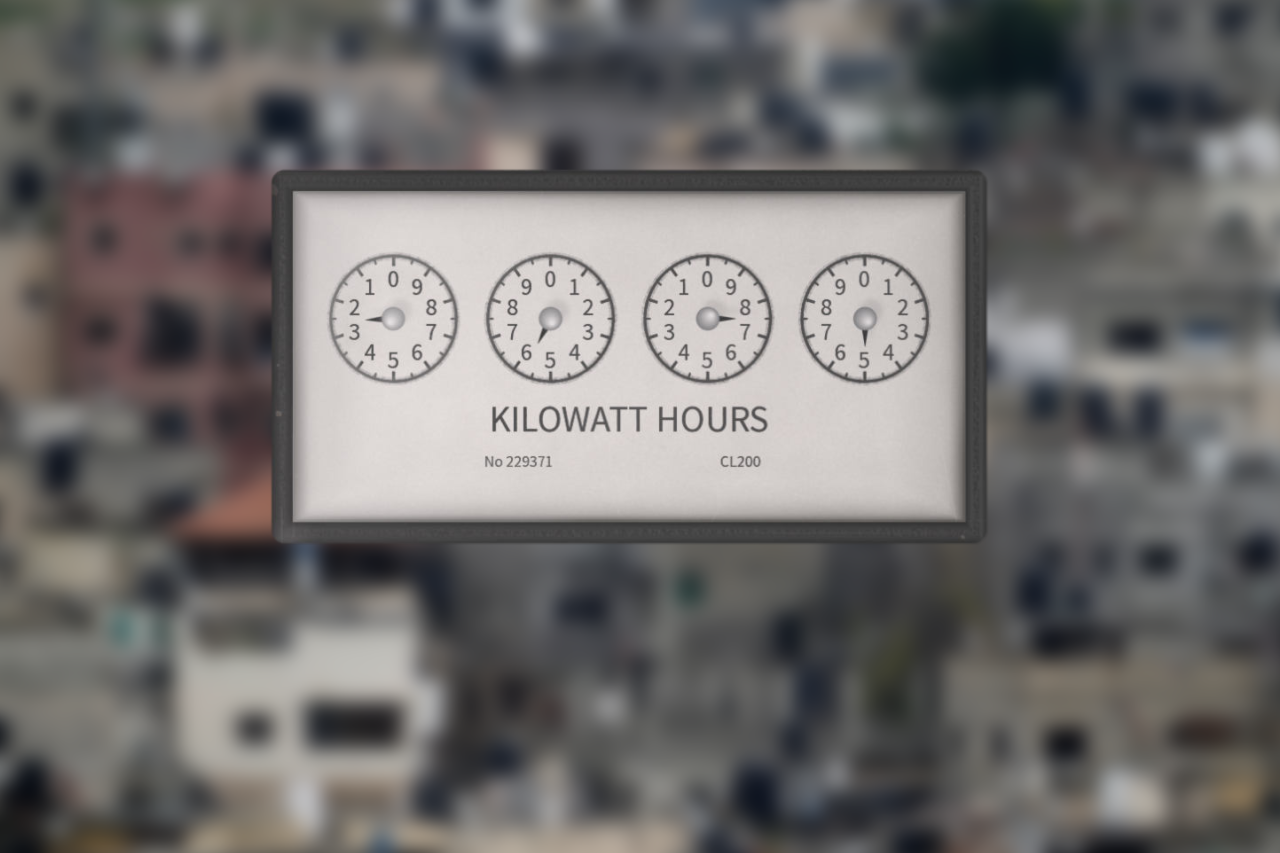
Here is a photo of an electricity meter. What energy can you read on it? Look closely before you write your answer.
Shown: 2575 kWh
